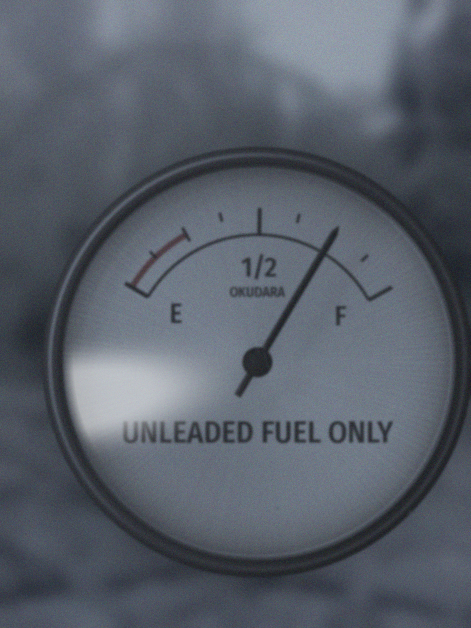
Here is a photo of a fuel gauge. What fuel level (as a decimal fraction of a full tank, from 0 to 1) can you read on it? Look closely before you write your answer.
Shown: 0.75
